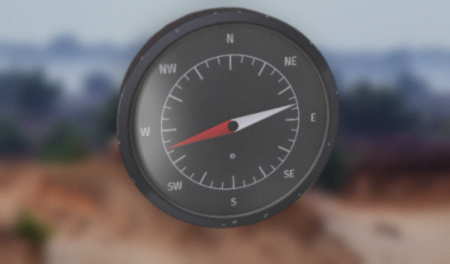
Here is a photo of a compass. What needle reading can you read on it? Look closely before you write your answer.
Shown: 255 °
